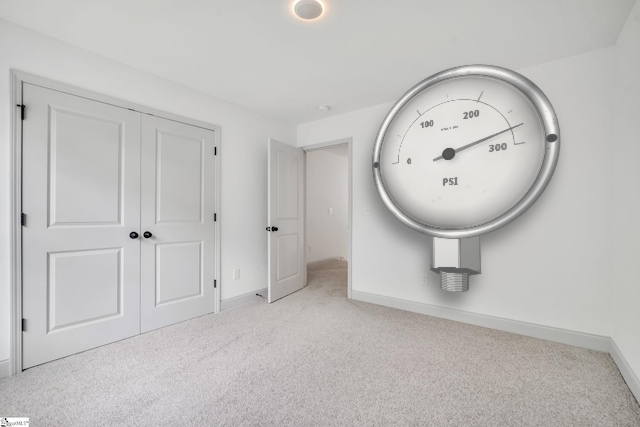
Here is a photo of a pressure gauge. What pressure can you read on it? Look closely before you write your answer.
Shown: 275 psi
